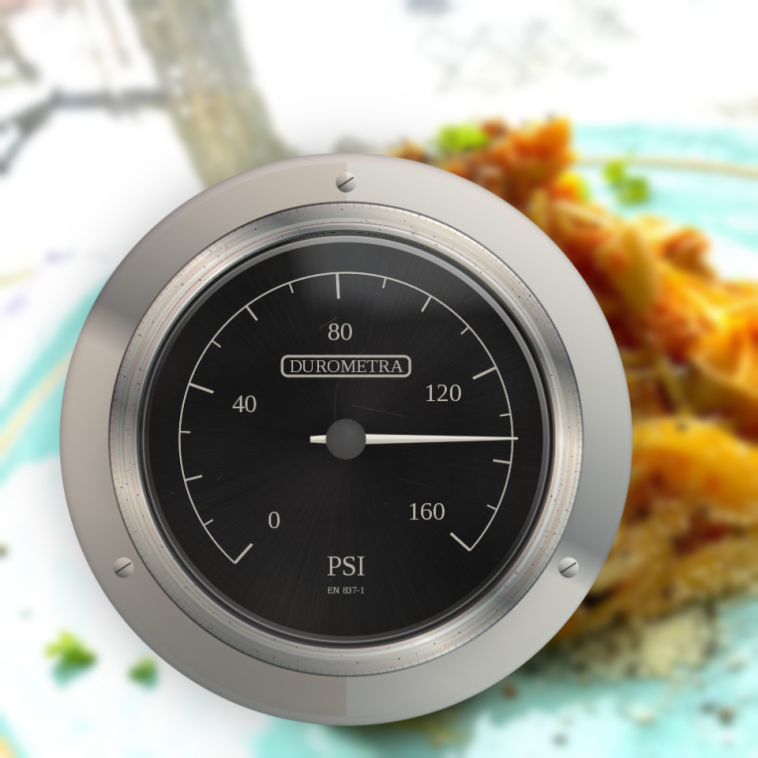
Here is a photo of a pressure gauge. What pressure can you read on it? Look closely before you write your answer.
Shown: 135 psi
